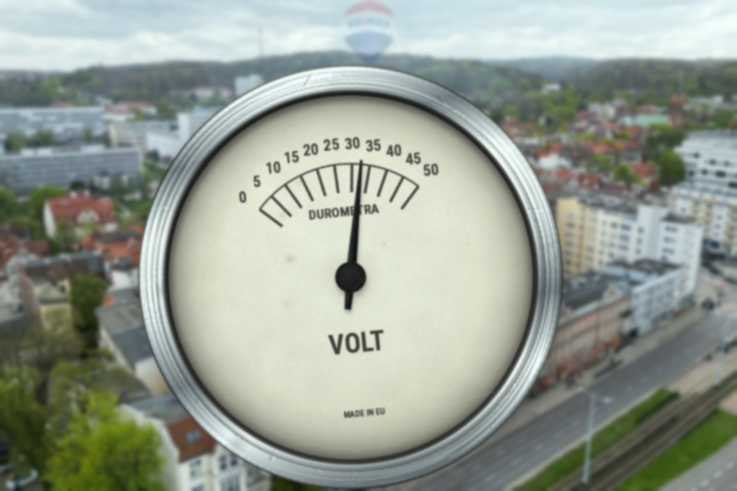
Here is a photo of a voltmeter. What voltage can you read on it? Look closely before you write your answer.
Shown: 32.5 V
